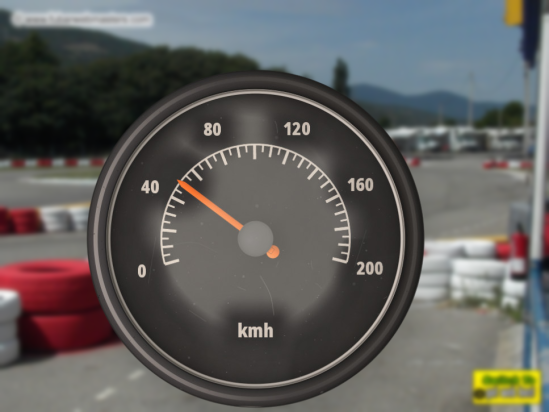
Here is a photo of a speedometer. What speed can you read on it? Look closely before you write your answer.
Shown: 50 km/h
